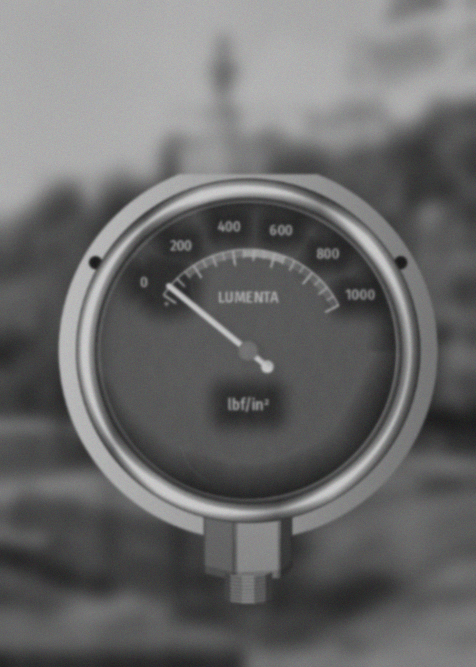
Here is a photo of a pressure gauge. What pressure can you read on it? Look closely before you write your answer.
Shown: 50 psi
